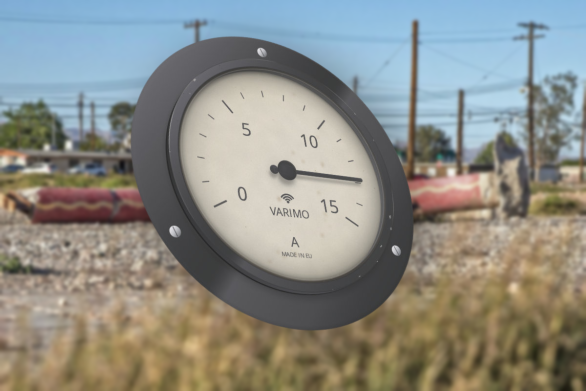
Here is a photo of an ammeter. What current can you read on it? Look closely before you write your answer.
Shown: 13 A
